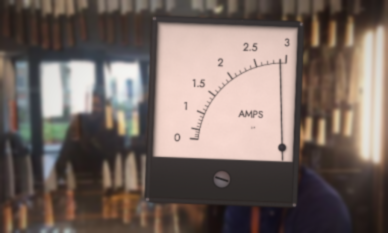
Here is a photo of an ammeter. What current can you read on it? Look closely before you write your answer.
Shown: 2.9 A
